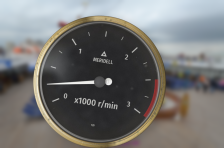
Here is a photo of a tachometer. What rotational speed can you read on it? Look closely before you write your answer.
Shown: 250 rpm
